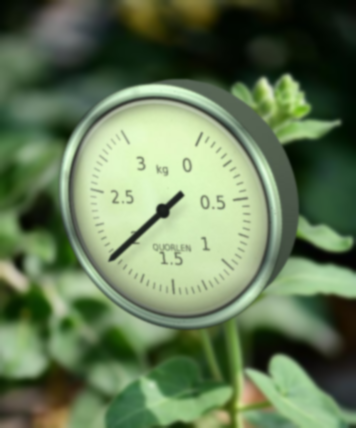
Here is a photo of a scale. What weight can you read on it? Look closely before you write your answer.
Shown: 2 kg
